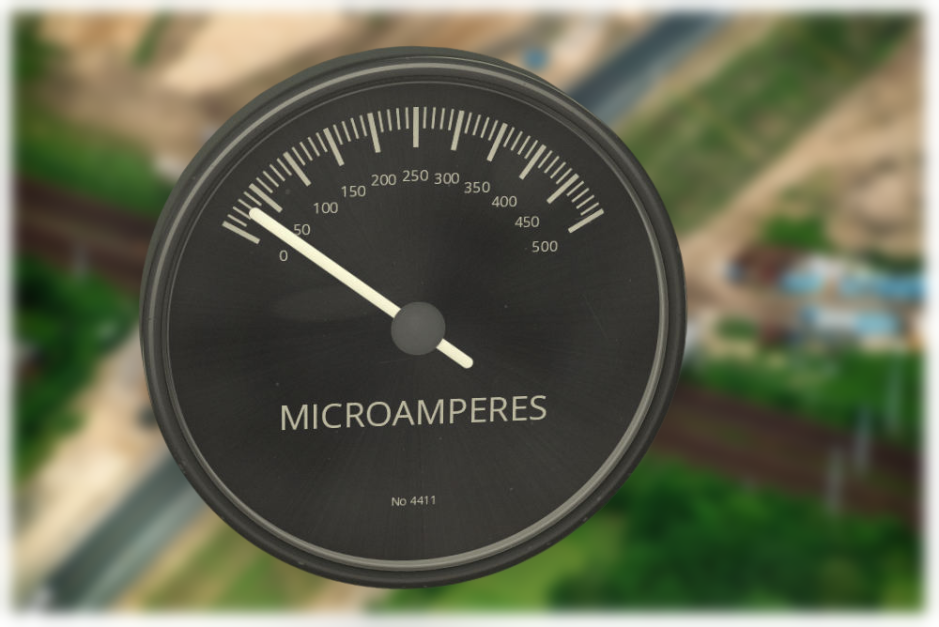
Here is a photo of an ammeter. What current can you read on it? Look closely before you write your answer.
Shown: 30 µA
